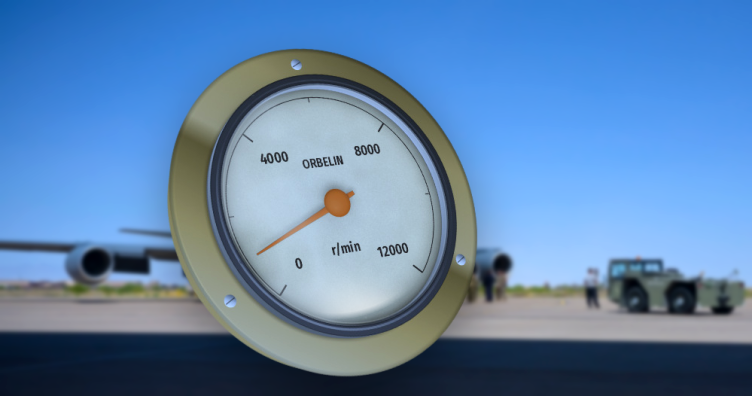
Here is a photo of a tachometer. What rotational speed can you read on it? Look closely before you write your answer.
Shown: 1000 rpm
